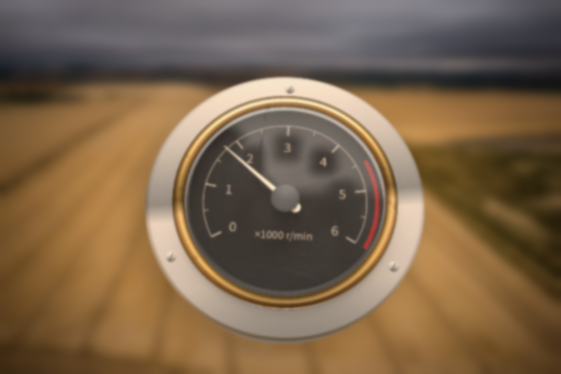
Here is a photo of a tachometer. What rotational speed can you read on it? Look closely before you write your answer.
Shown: 1750 rpm
